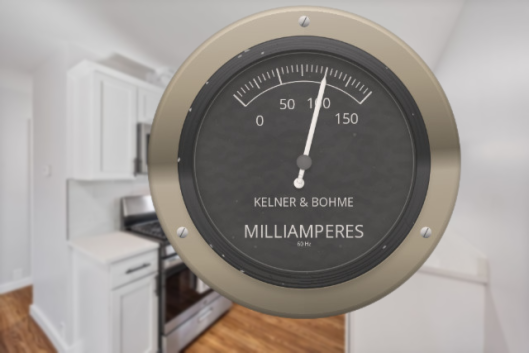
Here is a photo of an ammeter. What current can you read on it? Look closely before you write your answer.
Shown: 100 mA
